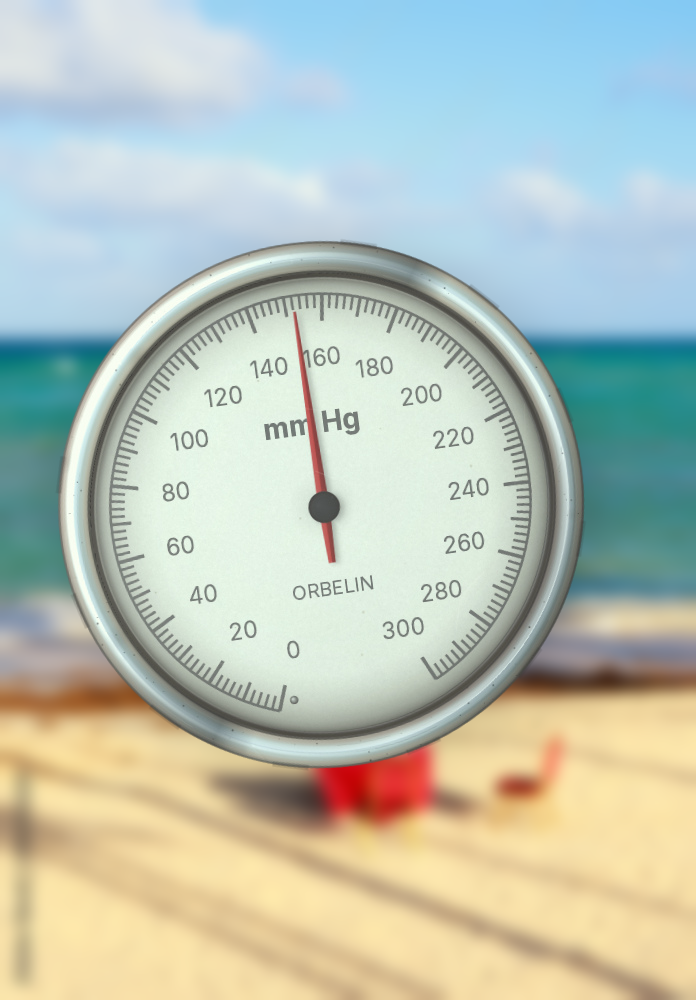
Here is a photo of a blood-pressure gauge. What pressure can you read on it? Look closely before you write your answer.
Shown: 152 mmHg
